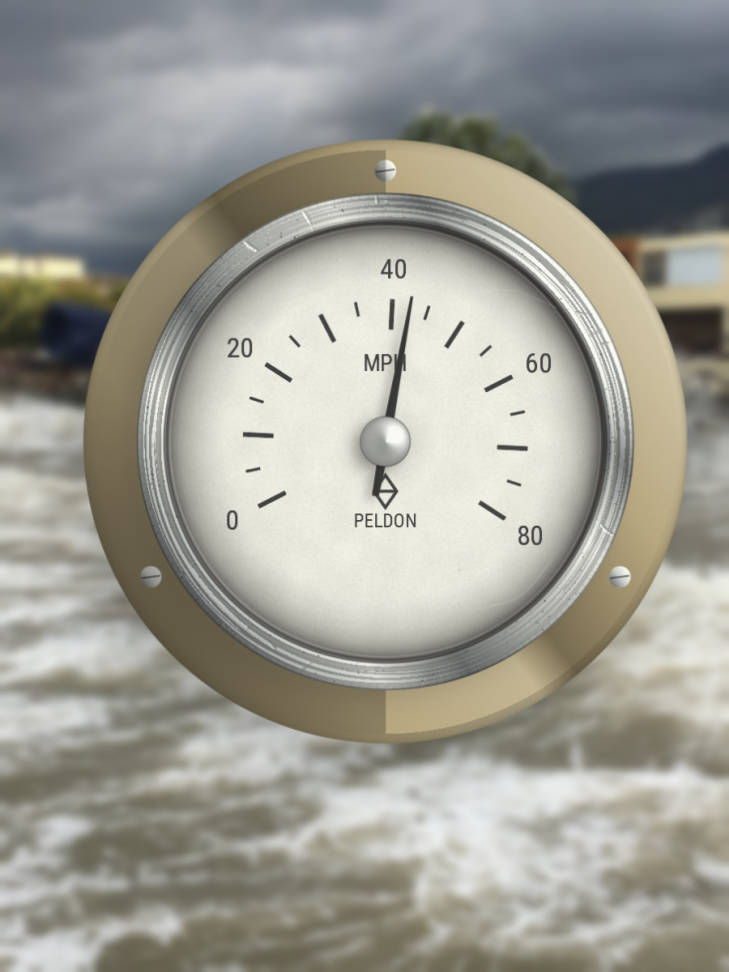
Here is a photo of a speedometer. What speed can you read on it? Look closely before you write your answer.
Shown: 42.5 mph
